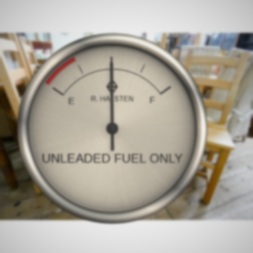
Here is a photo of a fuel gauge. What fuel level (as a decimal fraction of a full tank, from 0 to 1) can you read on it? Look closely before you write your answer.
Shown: 0.5
